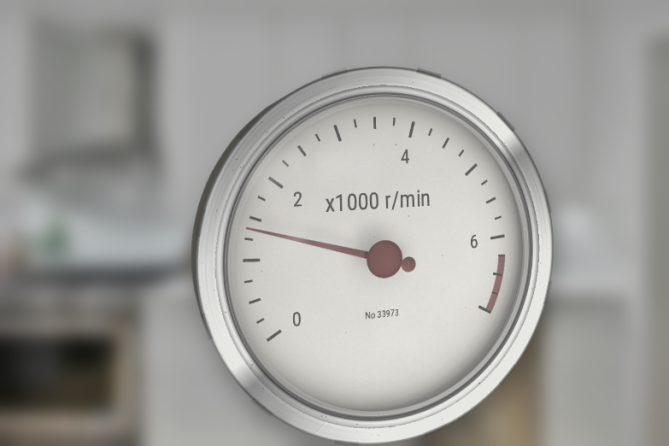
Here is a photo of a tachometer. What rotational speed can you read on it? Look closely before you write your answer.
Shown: 1375 rpm
